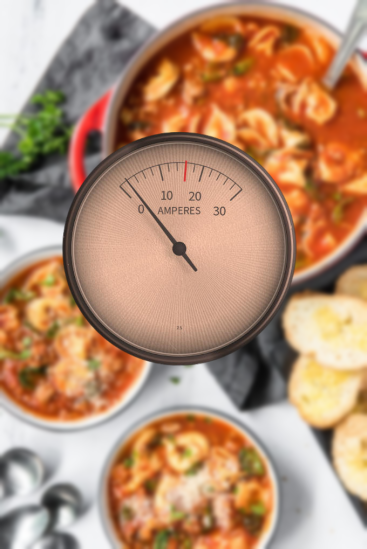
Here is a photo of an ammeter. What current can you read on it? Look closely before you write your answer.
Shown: 2 A
